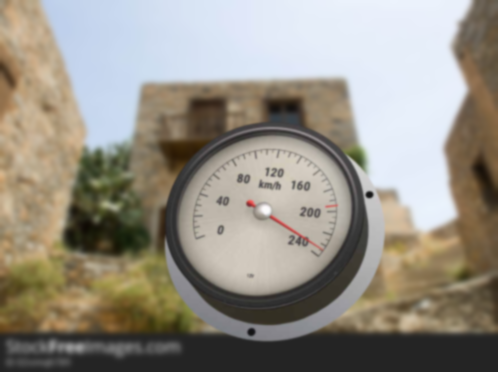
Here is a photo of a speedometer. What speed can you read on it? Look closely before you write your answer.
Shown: 235 km/h
